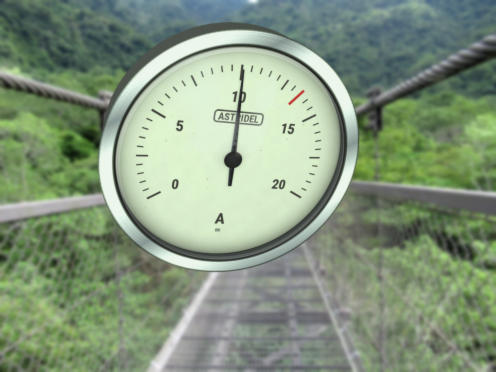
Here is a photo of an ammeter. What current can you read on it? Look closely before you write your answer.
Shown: 10 A
